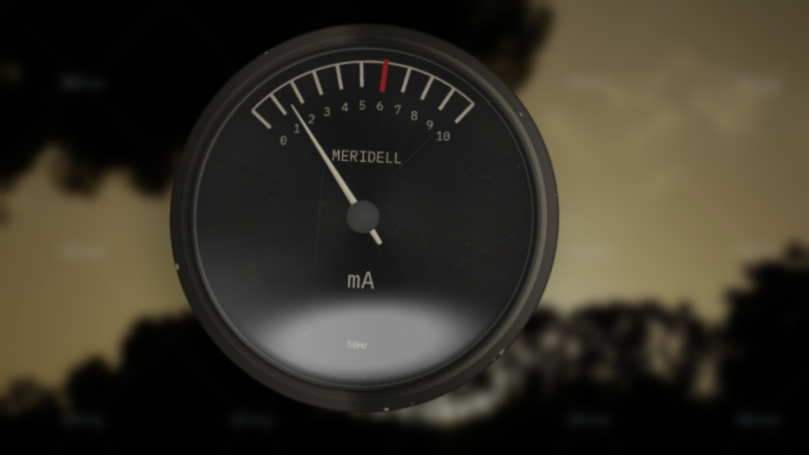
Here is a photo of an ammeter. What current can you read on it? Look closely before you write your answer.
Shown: 1.5 mA
